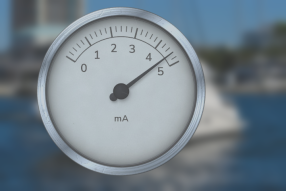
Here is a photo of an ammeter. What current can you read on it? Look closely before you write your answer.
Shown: 4.6 mA
